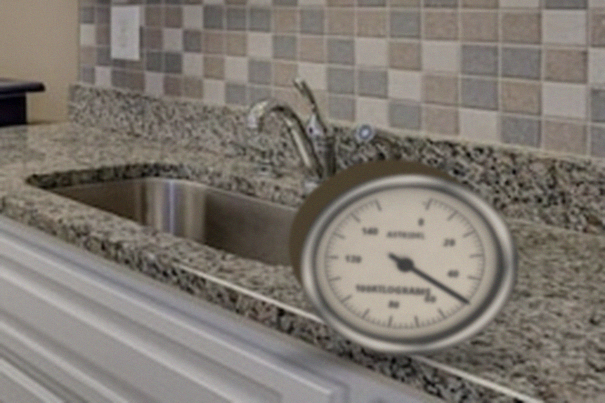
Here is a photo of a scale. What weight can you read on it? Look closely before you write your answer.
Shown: 50 kg
